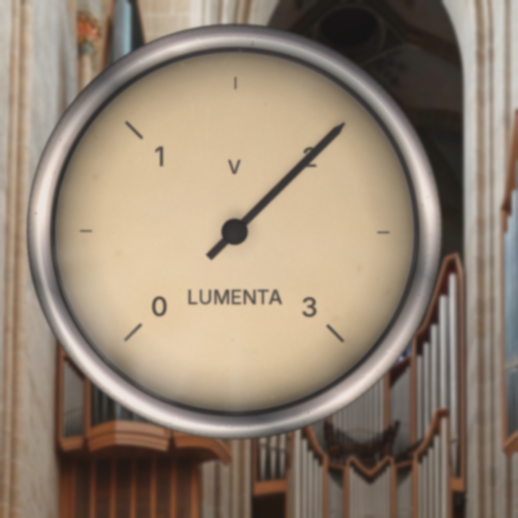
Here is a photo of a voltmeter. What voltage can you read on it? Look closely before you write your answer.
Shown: 2 V
